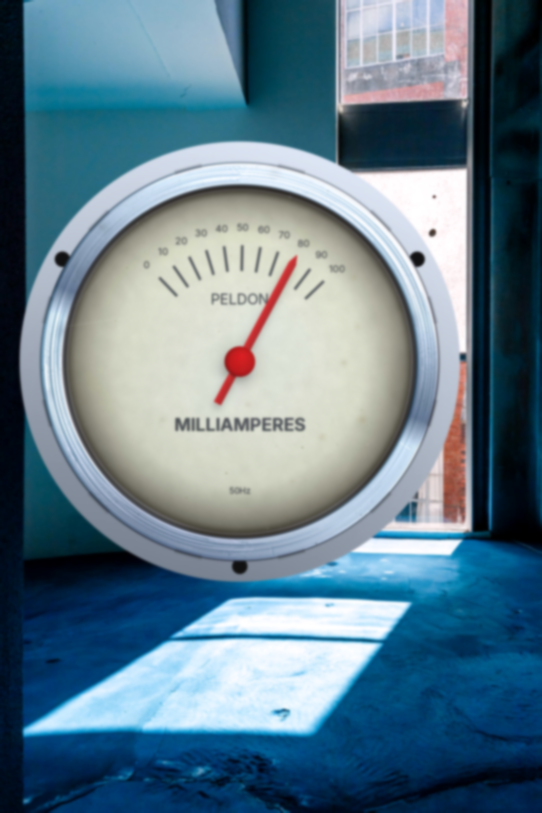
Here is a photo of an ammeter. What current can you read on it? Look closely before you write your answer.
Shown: 80 mA
